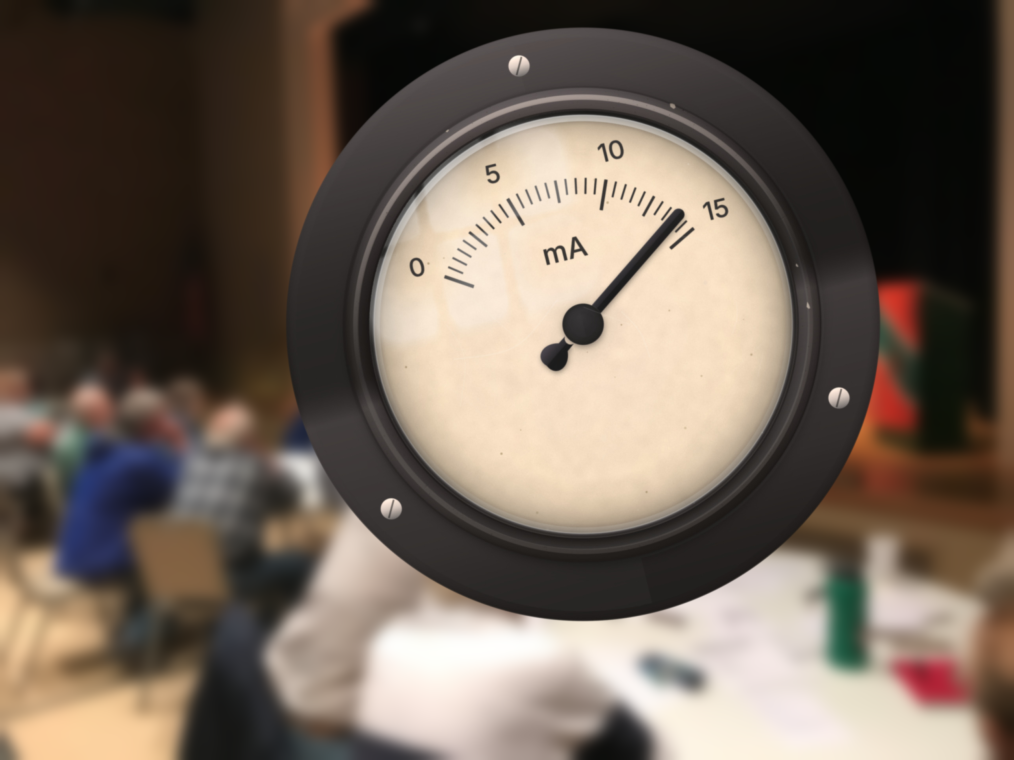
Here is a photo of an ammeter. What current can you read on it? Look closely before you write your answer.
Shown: 14 mA
